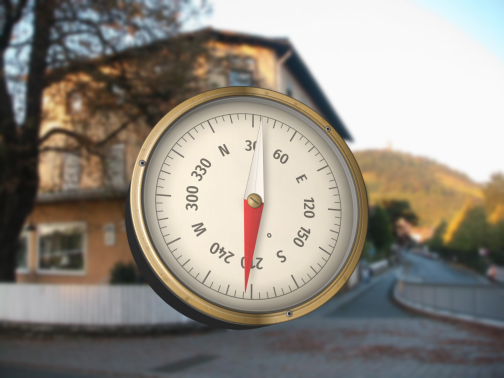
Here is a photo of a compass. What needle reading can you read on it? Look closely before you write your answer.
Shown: 215 °
